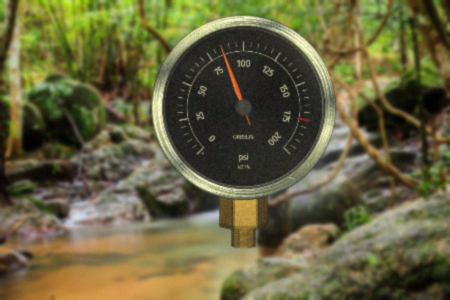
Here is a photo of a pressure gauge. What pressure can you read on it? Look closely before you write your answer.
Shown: 85 psi
